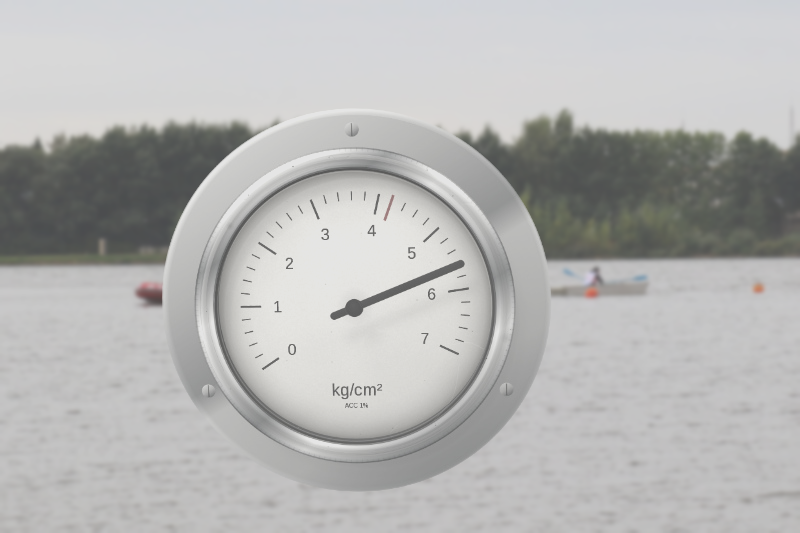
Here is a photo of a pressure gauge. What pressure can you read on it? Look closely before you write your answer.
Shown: 5.6 kg/cm²
